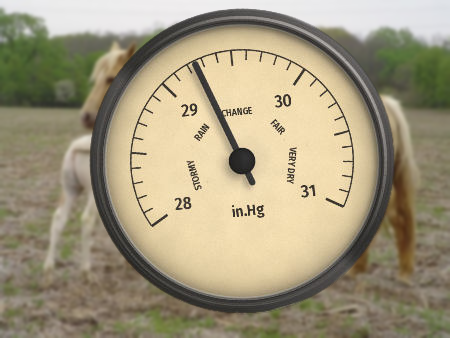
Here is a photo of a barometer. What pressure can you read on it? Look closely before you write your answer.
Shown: 29.25 inHg
